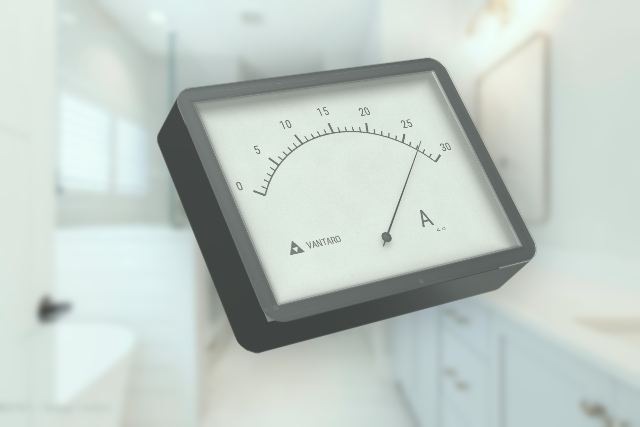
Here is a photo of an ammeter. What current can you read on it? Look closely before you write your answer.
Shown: 27 A
